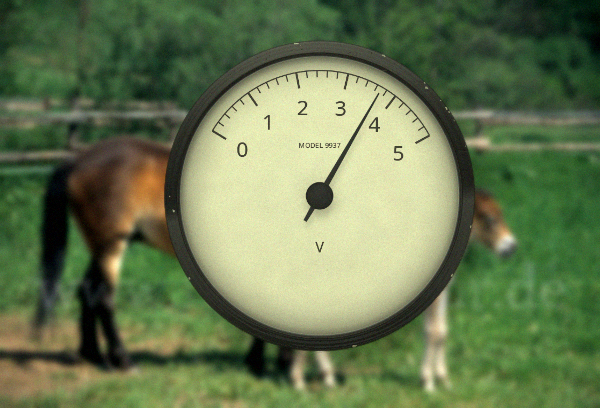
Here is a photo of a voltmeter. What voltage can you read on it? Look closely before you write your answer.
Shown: 3.7 V
